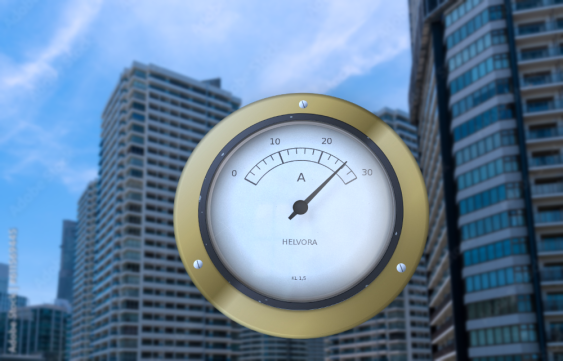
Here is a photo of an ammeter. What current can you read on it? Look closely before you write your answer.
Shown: 26 A
